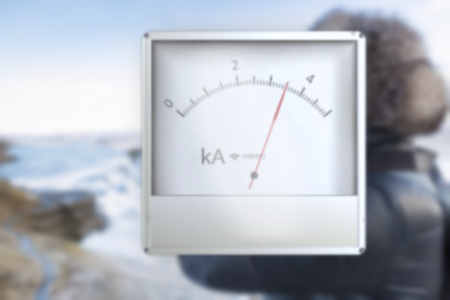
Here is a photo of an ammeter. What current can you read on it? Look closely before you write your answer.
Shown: 3.5 kA
